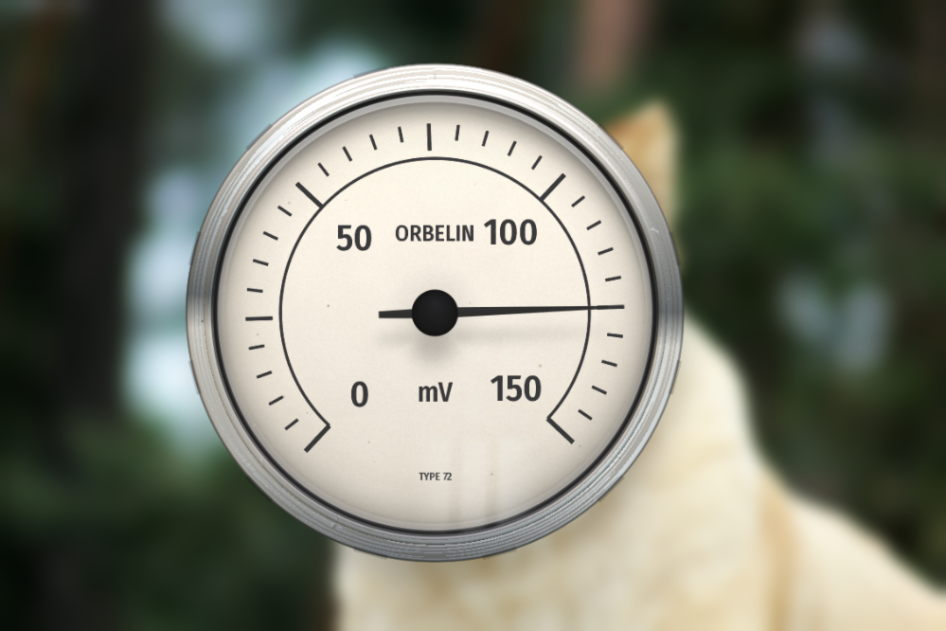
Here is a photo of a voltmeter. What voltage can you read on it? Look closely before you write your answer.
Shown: 125 mV
